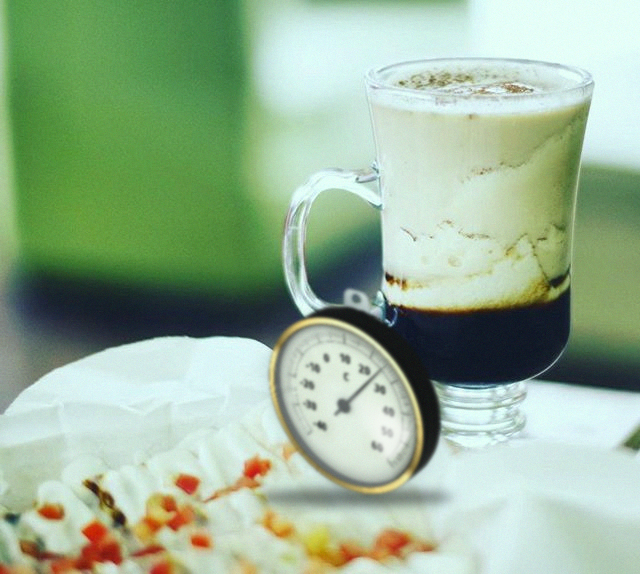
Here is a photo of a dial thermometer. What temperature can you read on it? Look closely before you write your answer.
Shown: 25 °C
